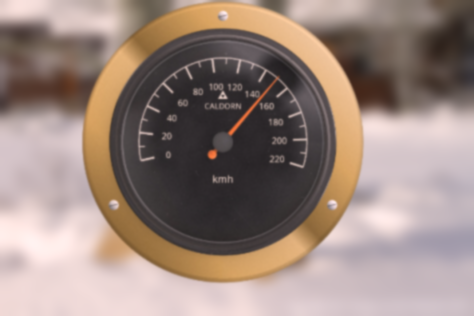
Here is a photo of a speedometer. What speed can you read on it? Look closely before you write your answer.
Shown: 150 km/h
